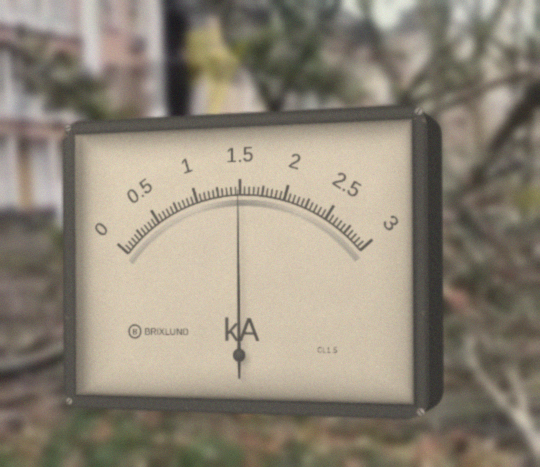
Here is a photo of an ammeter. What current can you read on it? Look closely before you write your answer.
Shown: 1.5 kA
